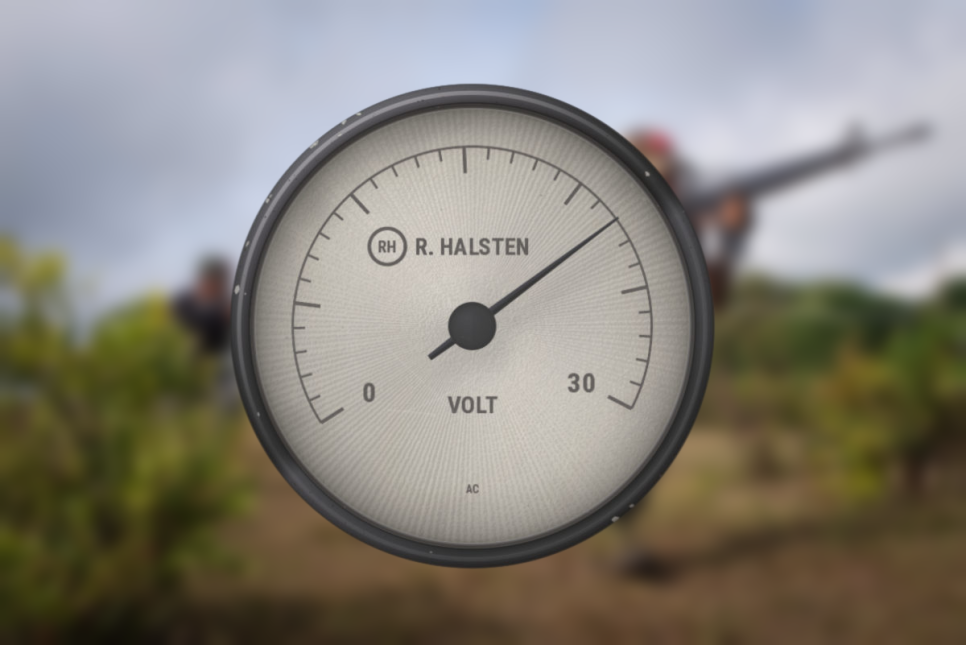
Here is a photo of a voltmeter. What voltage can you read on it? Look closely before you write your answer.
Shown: 22 V
